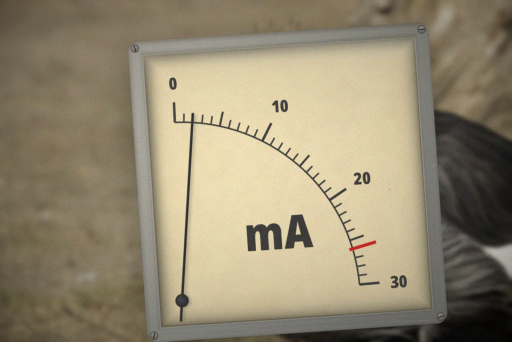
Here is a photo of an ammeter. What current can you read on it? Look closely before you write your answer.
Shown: 2 mA
